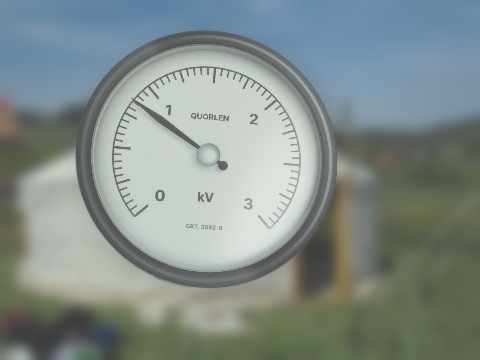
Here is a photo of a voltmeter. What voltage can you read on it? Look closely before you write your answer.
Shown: 0.85 kV
